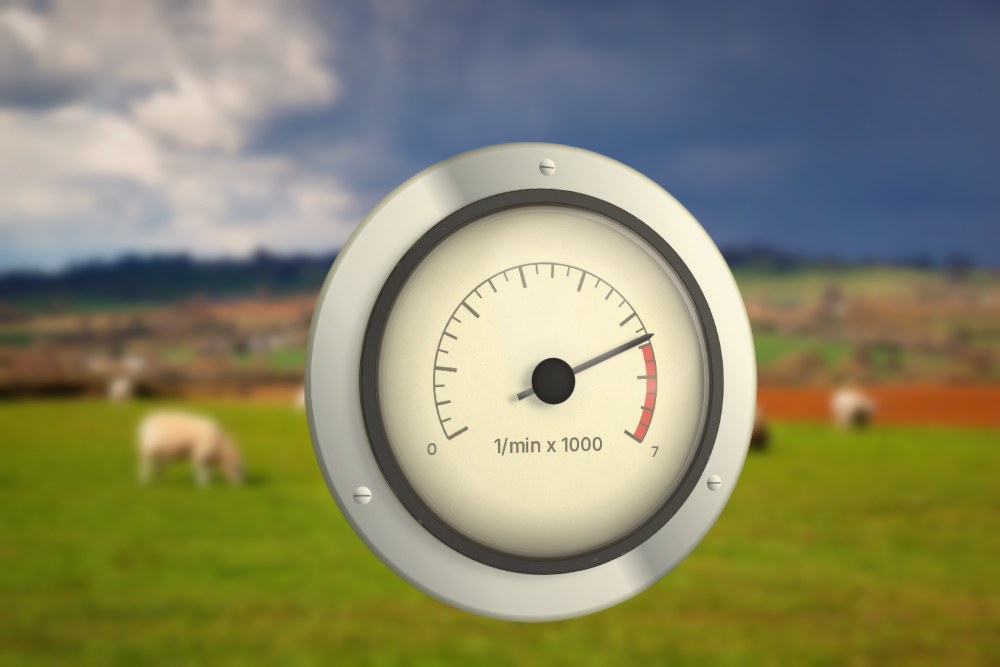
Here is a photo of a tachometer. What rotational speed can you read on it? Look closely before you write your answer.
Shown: 5375 rpm
